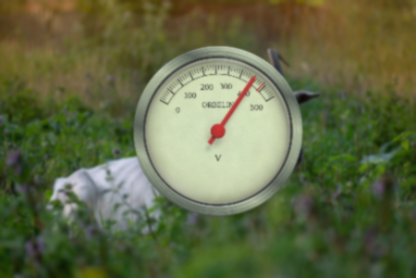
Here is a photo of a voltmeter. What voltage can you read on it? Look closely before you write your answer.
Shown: 400 V
